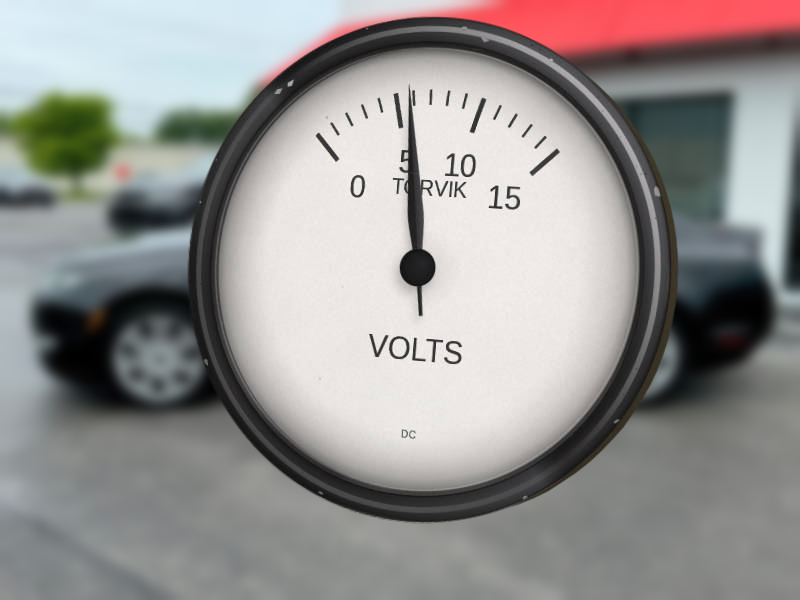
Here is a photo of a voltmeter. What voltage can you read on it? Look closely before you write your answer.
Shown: 6 V
